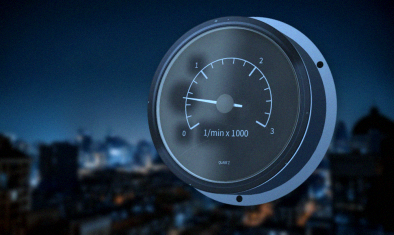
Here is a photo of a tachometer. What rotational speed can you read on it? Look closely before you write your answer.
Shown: 500 rpm
